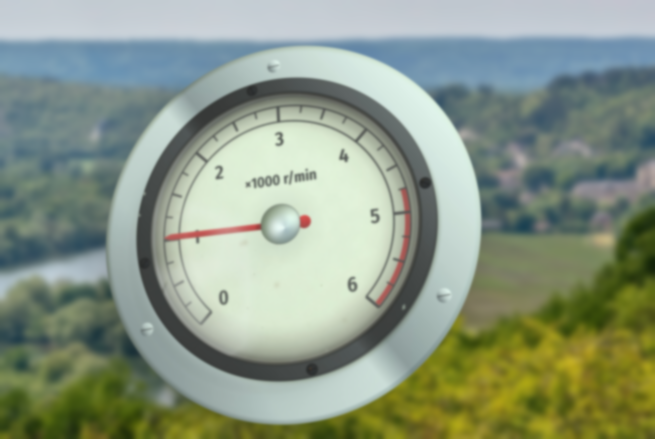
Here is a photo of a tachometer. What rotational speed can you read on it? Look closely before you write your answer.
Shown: 1000 rpm
